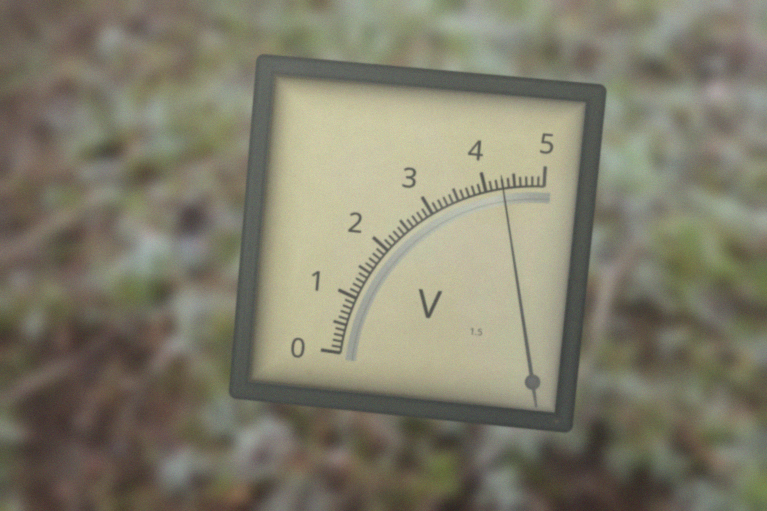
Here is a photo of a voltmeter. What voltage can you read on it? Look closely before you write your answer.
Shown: 4.3 V
